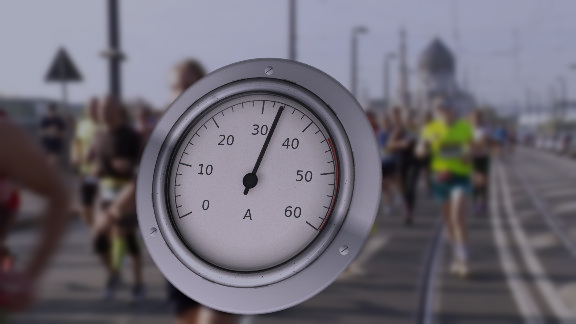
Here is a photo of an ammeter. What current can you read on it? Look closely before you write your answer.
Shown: 34 A
